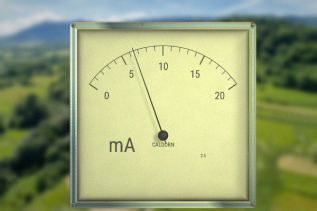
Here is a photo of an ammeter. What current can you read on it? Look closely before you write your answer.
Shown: 6.5 mA
